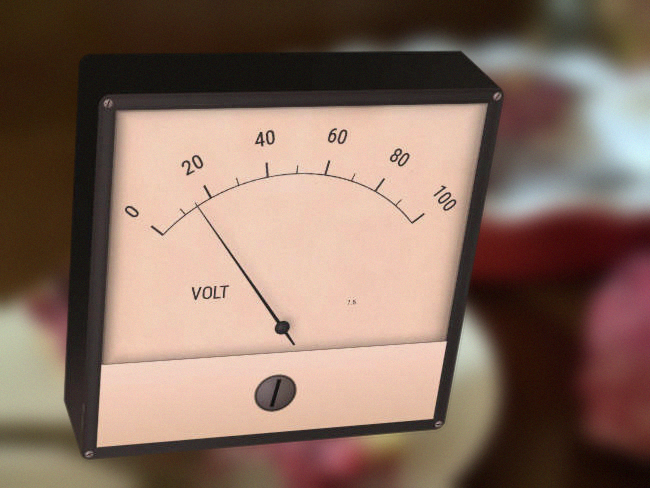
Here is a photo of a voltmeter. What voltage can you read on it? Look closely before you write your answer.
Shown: 15 V
